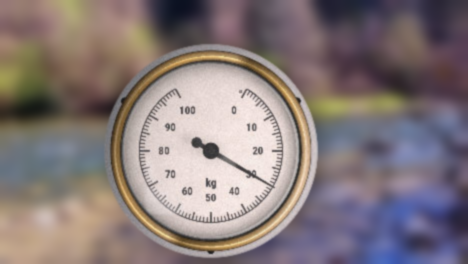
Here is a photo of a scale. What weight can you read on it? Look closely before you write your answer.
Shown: 30 kg
